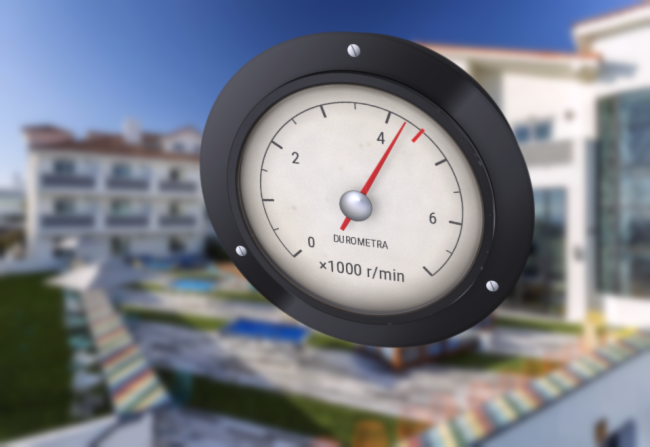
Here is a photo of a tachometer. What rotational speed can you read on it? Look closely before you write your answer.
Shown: 4250 rpm
